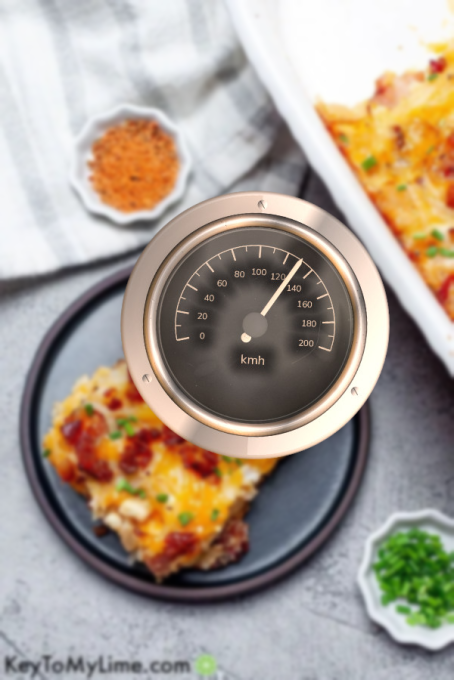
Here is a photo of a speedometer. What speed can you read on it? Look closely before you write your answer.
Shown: 130 km/h
